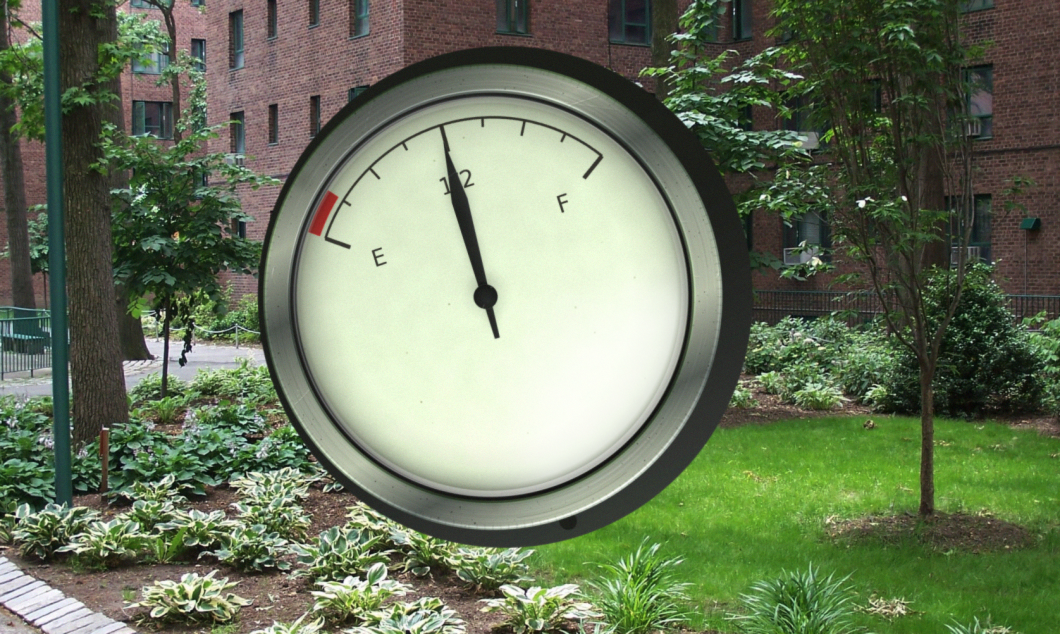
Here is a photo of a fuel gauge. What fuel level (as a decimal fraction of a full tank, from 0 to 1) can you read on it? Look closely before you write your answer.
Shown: 0.5
